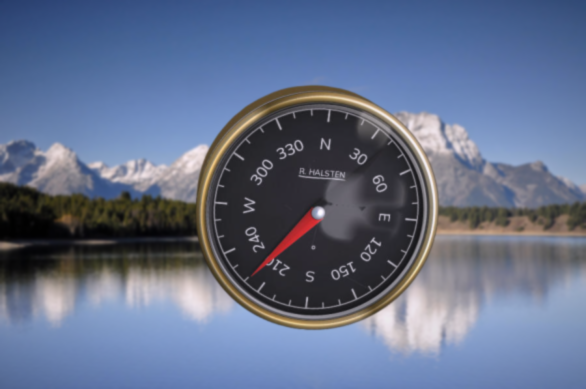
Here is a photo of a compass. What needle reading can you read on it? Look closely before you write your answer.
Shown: 220 °
